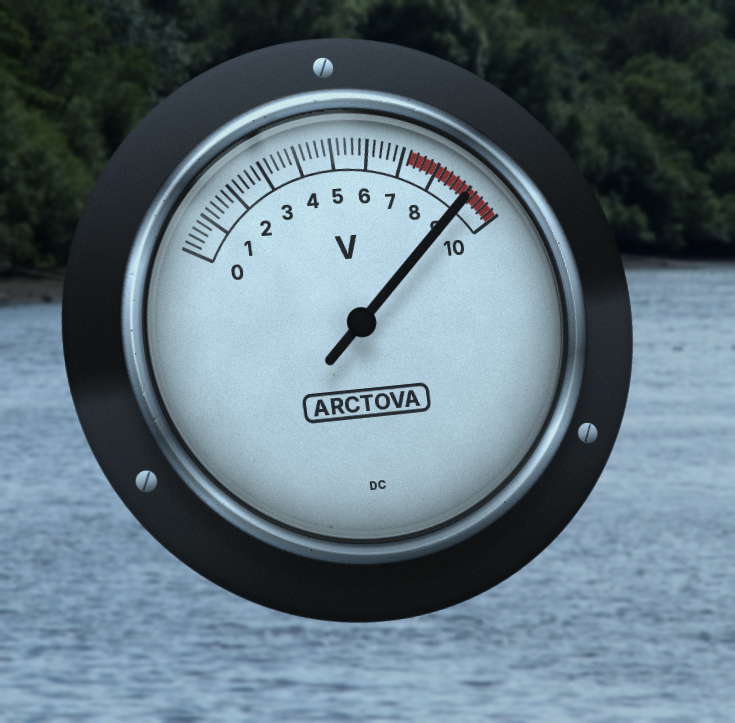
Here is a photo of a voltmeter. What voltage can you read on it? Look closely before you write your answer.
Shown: 9 V
